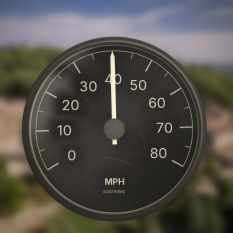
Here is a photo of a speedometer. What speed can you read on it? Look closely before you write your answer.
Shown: 40 mph
